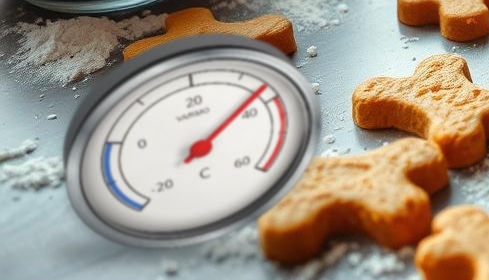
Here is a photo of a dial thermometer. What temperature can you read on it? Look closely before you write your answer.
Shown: 35 °C
